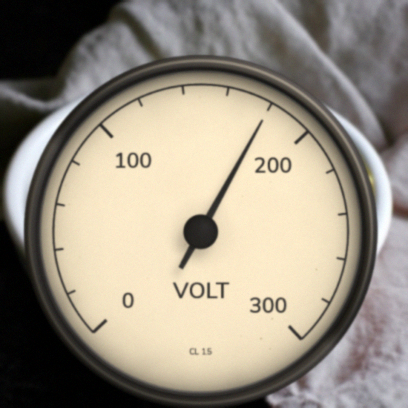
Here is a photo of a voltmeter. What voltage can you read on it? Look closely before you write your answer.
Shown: 180 V
